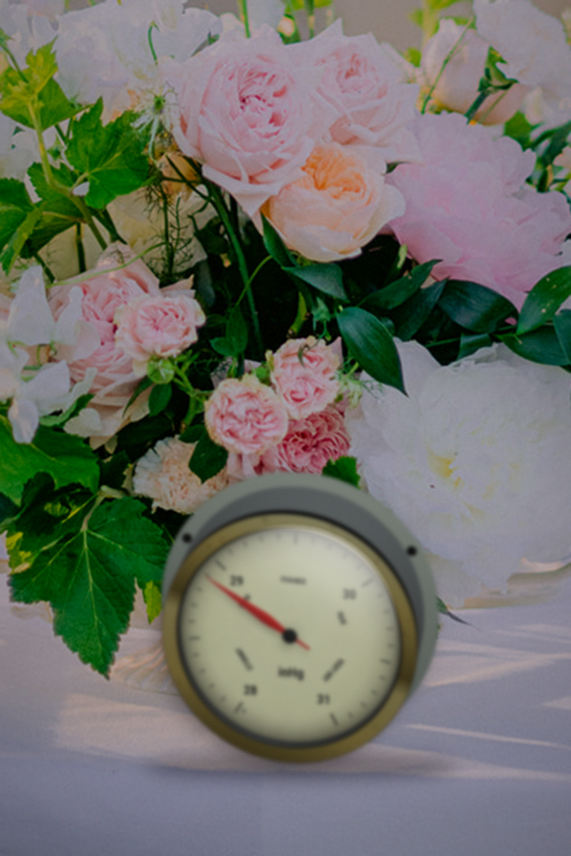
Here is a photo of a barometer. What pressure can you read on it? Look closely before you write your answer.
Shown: 28.9 inHg
